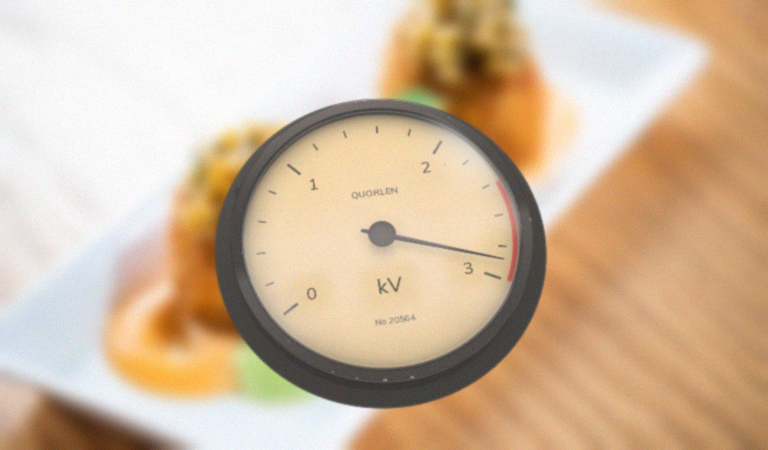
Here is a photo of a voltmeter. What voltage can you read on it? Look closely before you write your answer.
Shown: 2.9 kV
